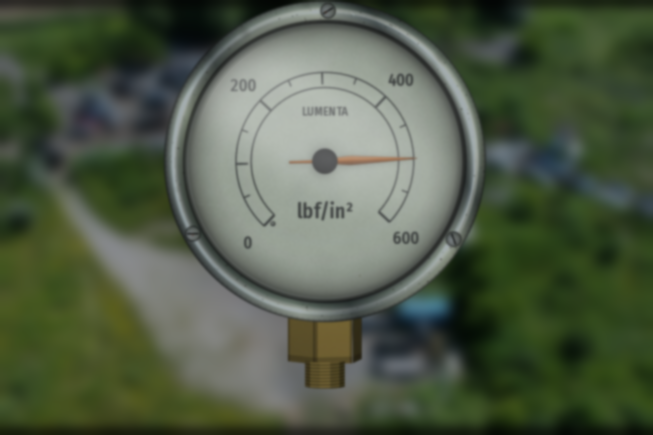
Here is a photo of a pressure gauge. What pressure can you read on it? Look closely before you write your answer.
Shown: 500 psi
